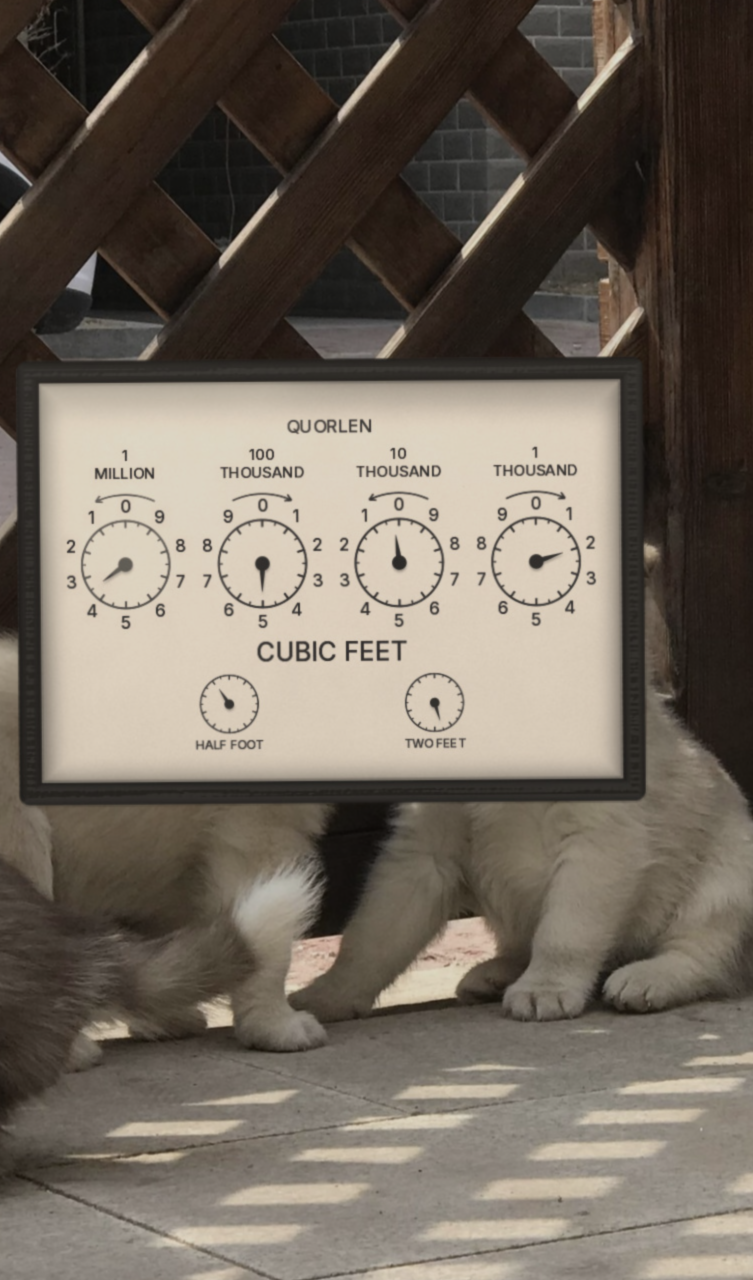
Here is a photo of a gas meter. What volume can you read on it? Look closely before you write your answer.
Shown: 350200 ft³
